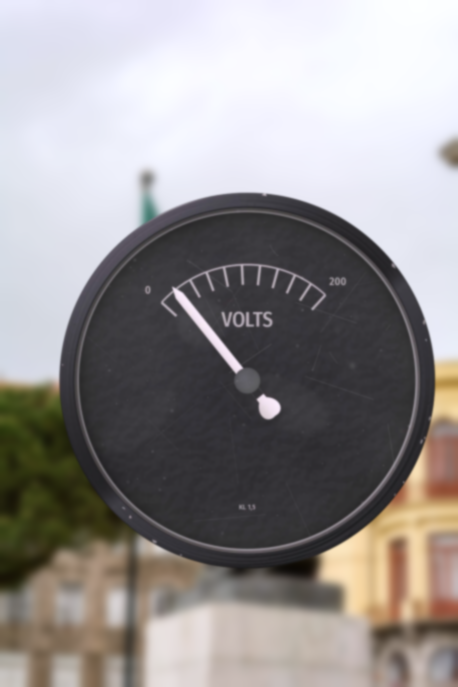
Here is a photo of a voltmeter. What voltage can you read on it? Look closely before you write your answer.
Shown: 20 V
